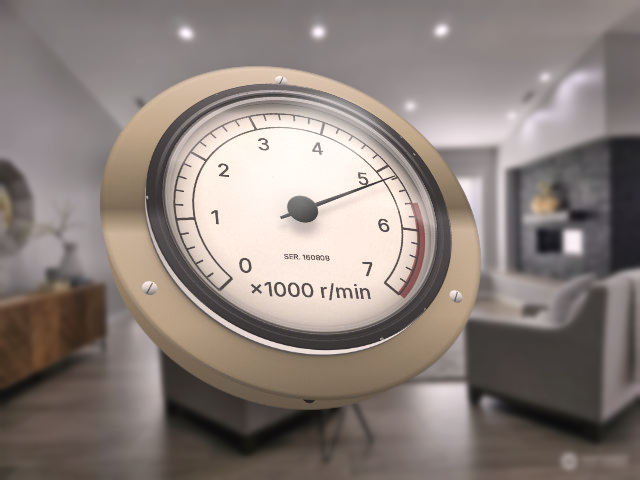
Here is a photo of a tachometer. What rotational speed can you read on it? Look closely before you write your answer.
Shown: 5200 rpm
